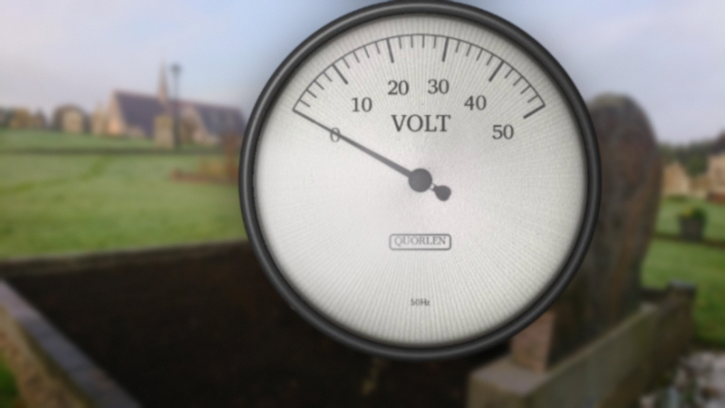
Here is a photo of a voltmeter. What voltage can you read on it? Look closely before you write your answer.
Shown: 0 V
